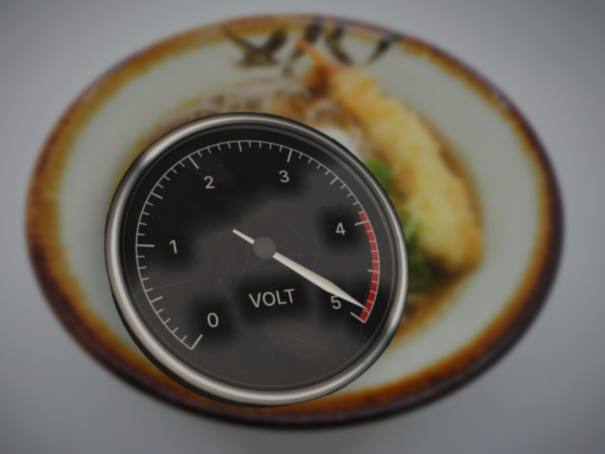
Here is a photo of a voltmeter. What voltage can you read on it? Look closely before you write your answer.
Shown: 4.9 V
